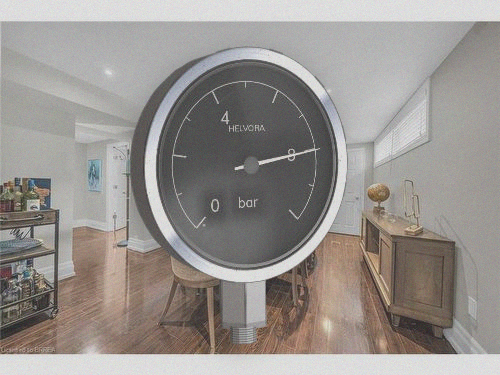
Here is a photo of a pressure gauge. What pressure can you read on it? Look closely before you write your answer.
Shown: 8 bar
